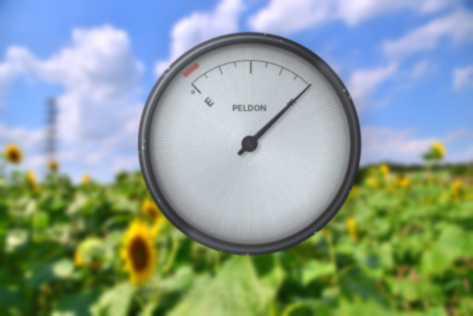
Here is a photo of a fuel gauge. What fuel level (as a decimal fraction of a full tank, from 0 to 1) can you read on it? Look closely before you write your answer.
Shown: 1
